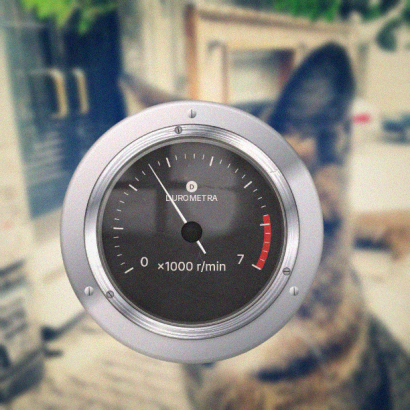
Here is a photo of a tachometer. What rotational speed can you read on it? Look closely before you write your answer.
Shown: 2600 rpm
